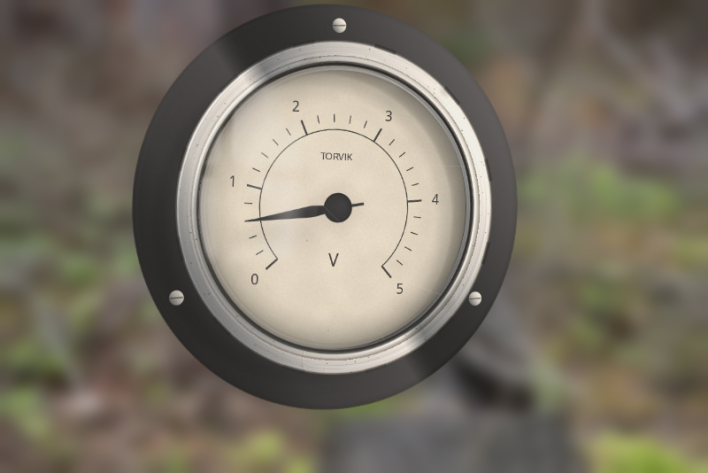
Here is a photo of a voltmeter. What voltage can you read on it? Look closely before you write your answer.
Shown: 0.6 V
